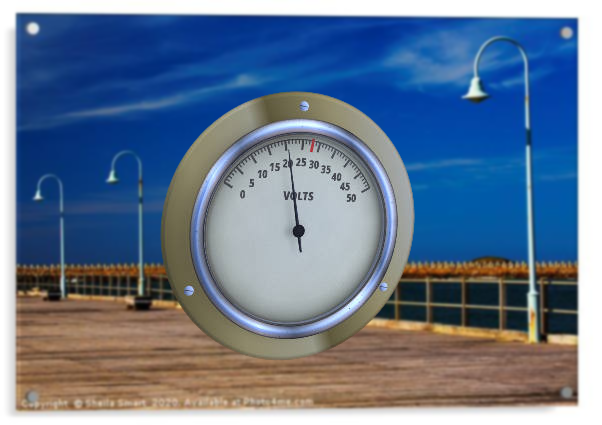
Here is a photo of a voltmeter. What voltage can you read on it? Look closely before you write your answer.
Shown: 20 V
